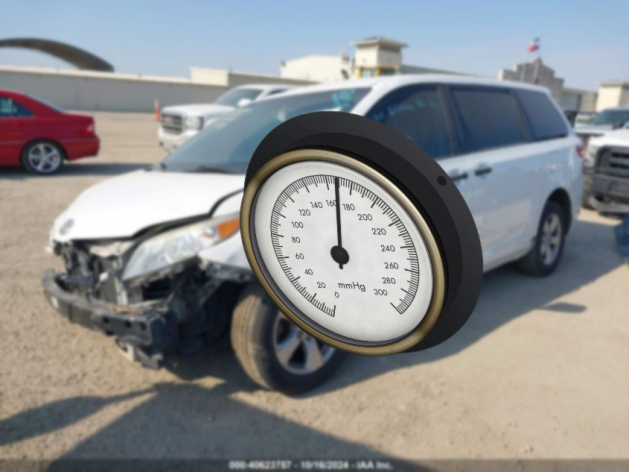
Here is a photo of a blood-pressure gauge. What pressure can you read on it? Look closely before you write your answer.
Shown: 170 mmHg
